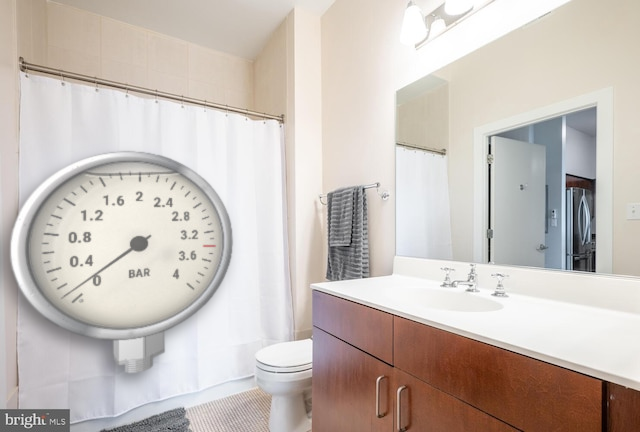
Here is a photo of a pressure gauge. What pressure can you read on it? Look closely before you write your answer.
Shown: 0.1 bar
